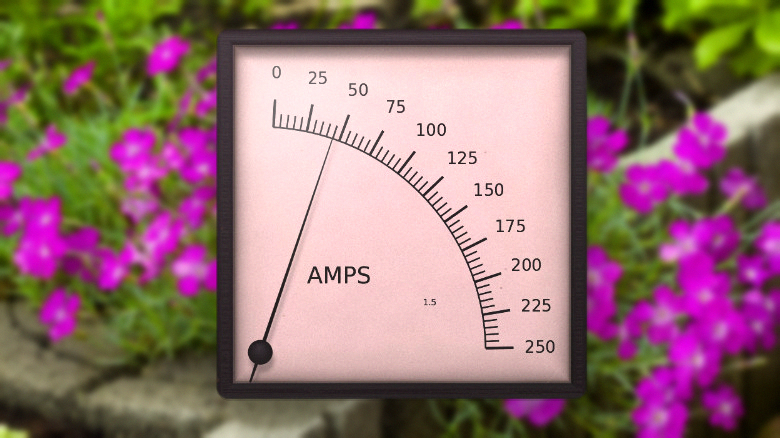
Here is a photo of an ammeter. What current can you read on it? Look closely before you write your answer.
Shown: 45 A
